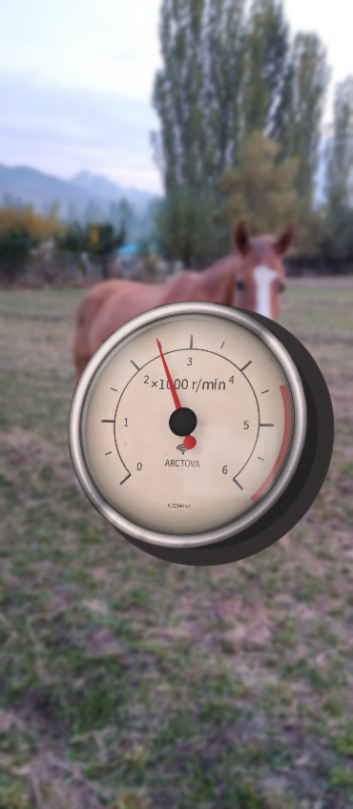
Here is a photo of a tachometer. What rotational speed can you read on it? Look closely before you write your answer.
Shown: 2500 rpm
